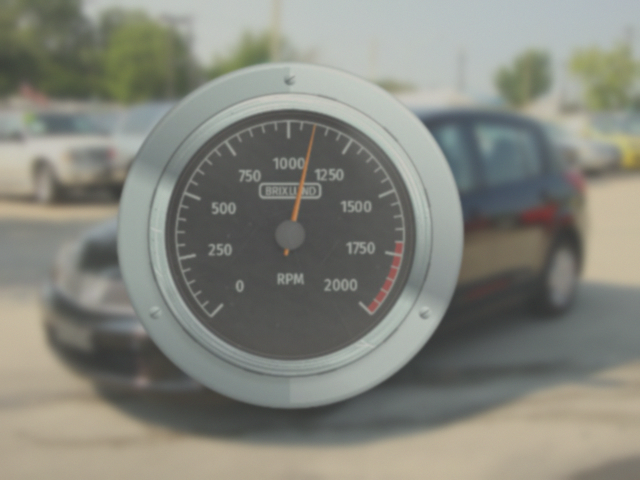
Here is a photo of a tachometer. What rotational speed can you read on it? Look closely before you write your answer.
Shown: 1100 rpm
